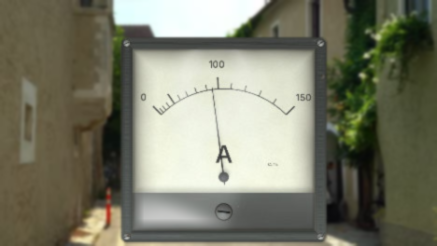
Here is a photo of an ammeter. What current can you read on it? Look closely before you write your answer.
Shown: 95 A
